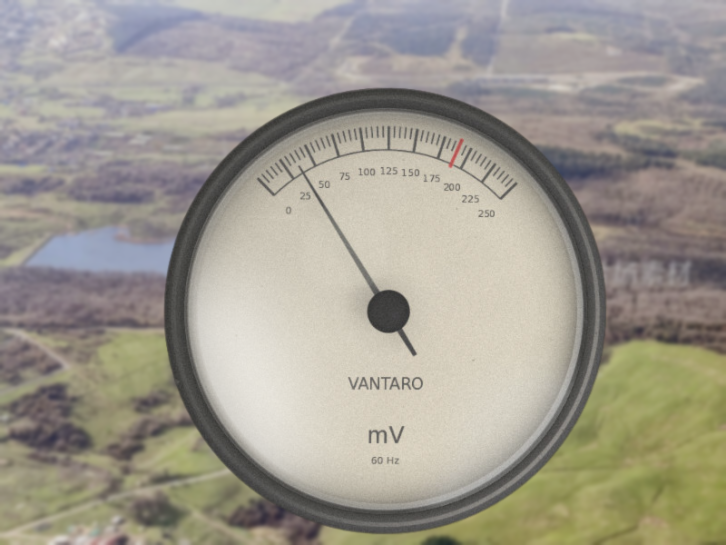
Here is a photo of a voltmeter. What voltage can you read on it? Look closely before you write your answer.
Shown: 35 mV
